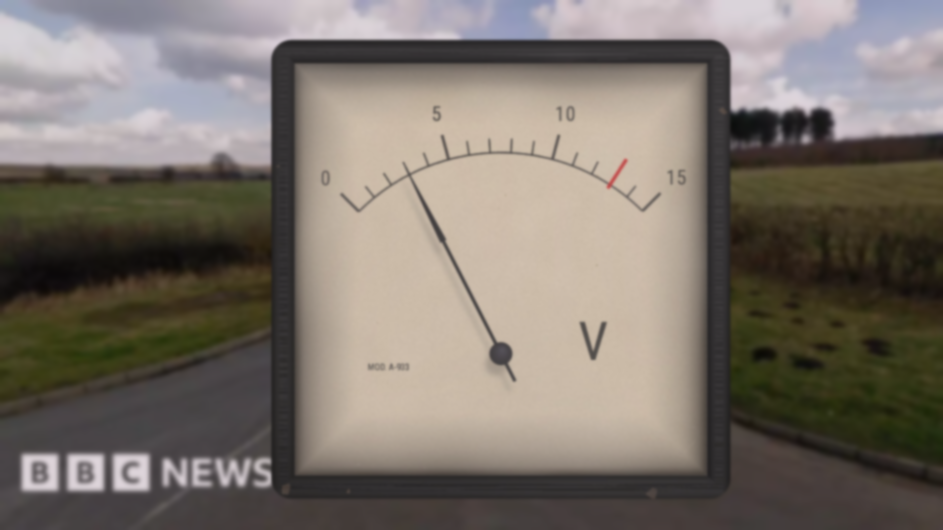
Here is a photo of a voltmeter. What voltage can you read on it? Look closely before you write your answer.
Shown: 3 V
